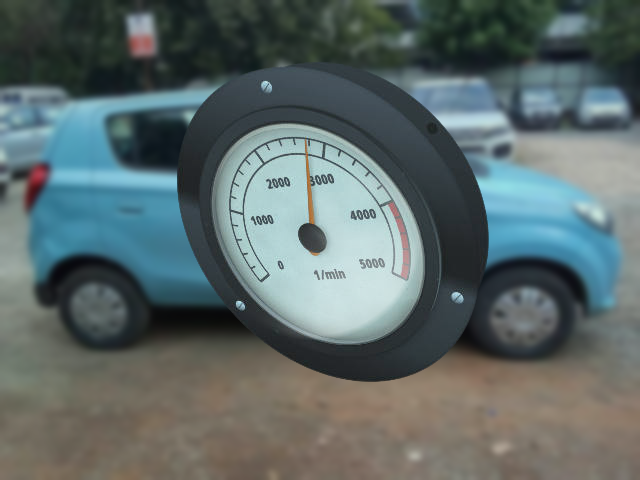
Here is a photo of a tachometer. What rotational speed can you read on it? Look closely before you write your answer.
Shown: 2800 rpm
